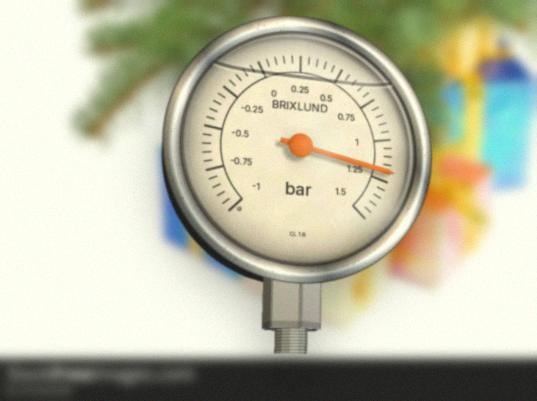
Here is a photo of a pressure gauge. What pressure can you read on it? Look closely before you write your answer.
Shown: 1.2 bar
